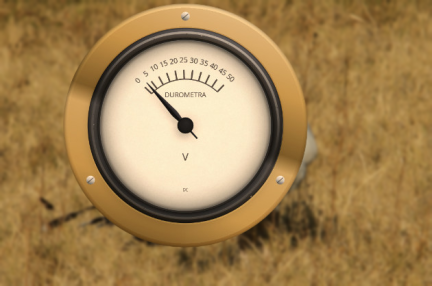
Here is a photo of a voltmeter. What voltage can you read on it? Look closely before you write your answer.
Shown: 2.5 V
